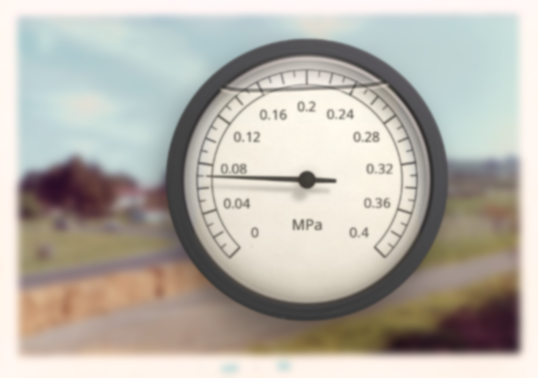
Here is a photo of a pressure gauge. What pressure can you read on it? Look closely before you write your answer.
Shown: 0.07 MPa
